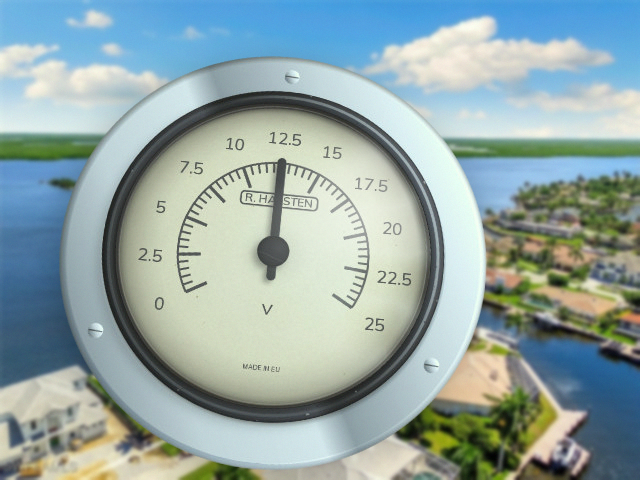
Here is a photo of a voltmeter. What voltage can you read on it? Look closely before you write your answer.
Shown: 12.5 V
